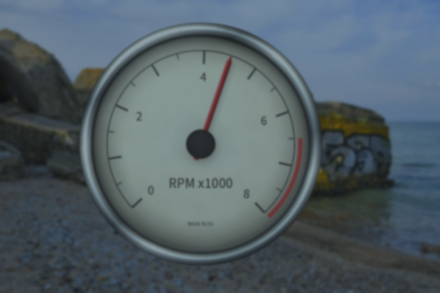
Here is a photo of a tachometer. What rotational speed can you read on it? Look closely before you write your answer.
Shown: 4500 rpm
